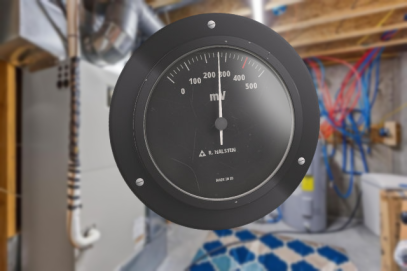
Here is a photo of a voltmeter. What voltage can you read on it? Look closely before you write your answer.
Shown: 260 mV
